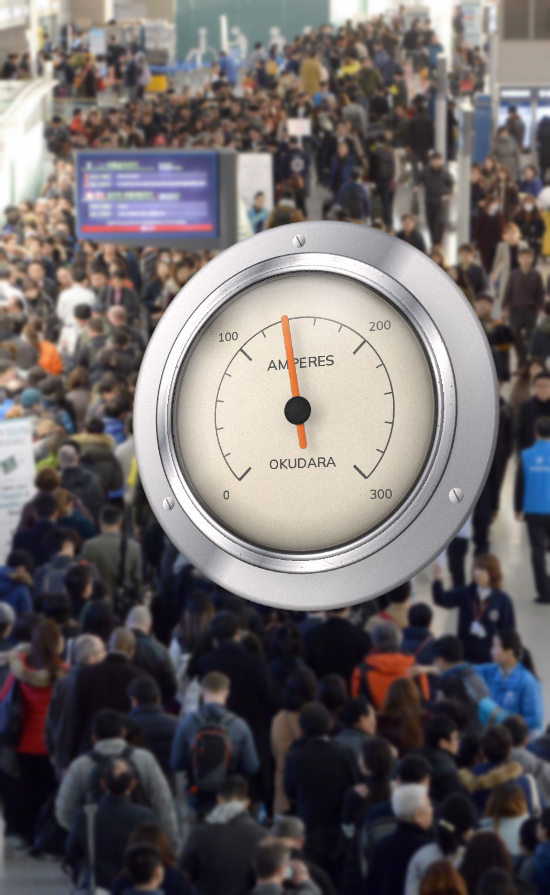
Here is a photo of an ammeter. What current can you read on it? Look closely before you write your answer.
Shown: 140 A
